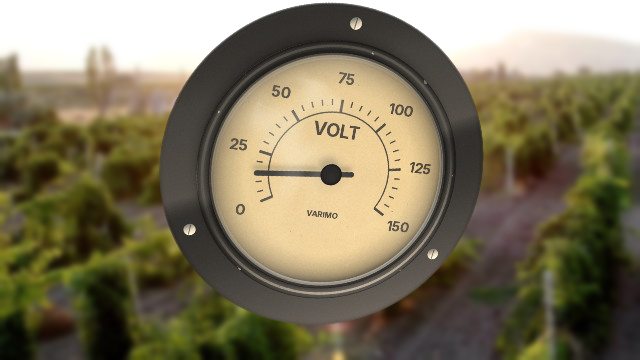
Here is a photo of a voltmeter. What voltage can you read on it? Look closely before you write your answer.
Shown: 15 V
